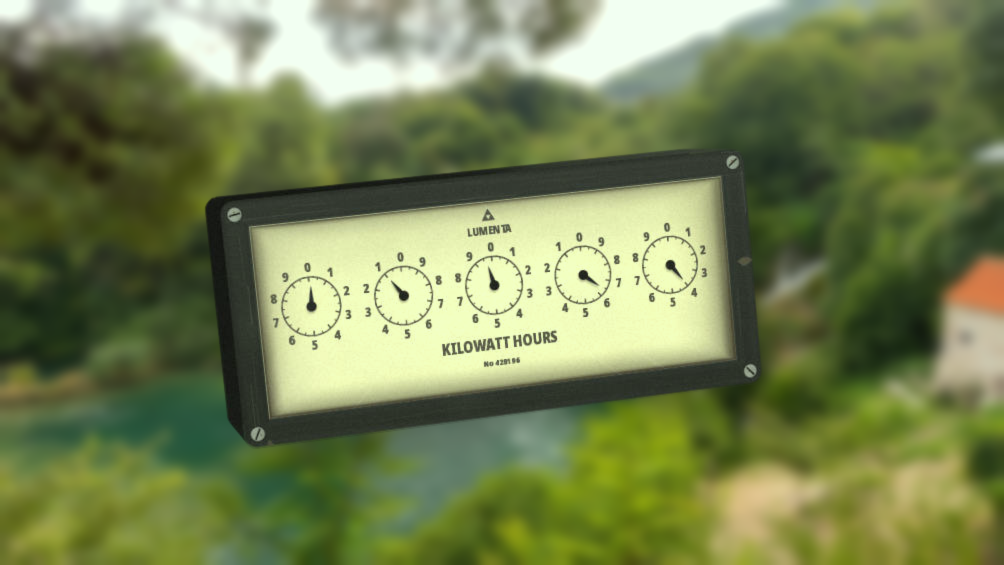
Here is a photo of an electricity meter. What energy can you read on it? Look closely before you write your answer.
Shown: 964 kWh
